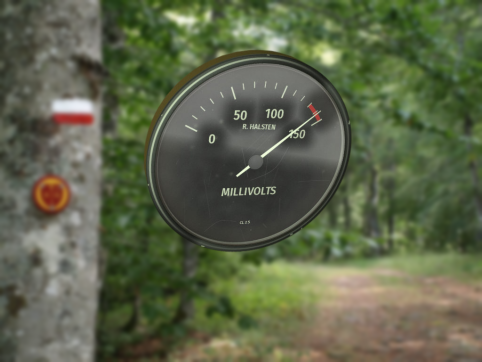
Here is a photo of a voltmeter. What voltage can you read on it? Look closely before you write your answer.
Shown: 140 mV
